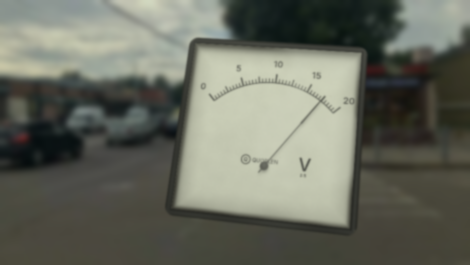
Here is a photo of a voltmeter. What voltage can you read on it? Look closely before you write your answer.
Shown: 17.5 V
